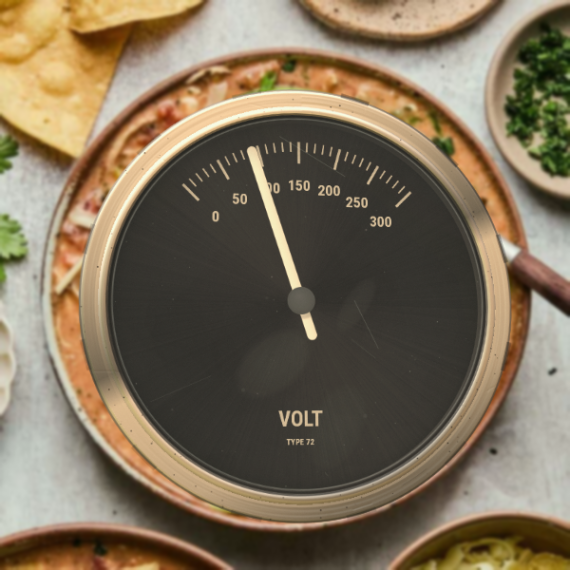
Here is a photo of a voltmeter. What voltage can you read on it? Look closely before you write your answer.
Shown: 90 V
